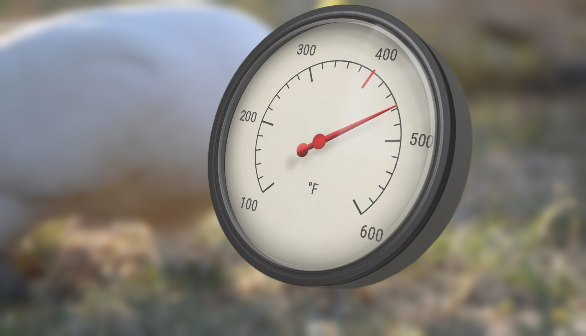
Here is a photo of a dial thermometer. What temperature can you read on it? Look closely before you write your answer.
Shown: 460 °F
